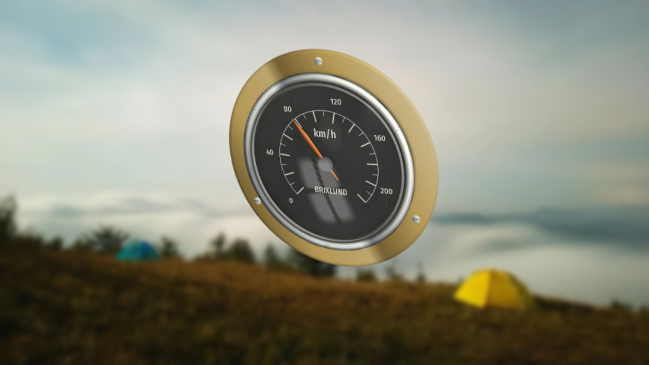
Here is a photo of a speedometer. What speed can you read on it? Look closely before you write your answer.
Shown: 80 km/h
